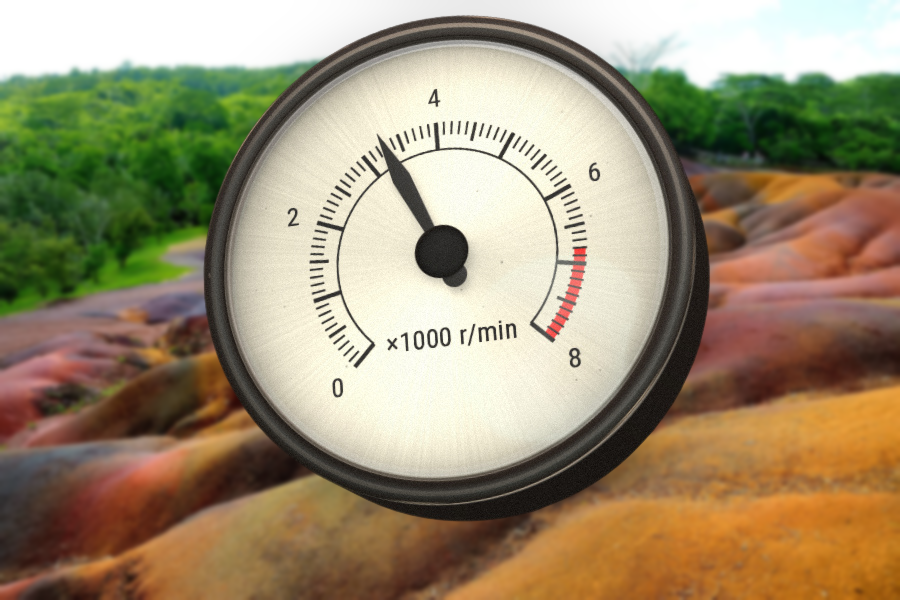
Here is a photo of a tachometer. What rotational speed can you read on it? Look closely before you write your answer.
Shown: 3300 rpm
